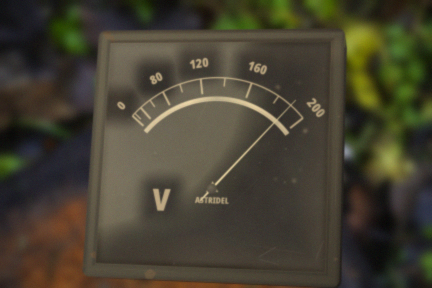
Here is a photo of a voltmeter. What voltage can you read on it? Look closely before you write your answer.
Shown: 190 V
